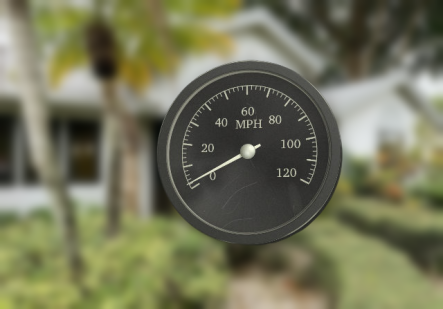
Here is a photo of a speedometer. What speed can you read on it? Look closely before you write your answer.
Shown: 2 mph
